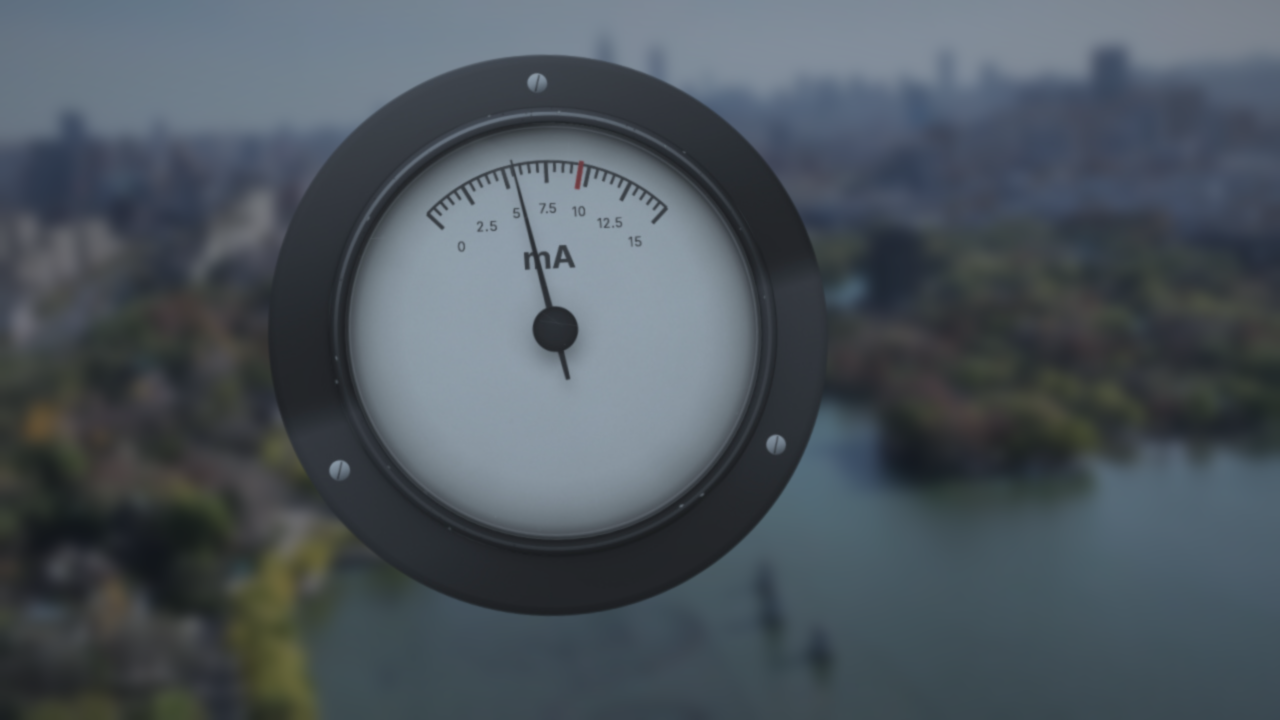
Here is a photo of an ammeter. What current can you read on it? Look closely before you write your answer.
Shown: 5.5 mA
